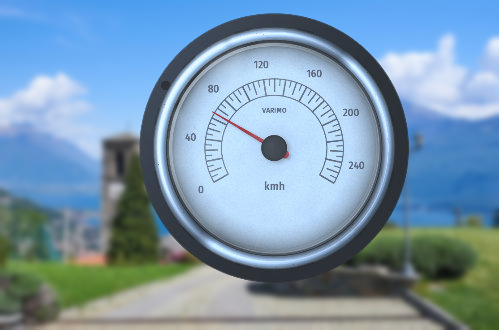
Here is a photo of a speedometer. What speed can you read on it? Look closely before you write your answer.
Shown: 65 km/h
